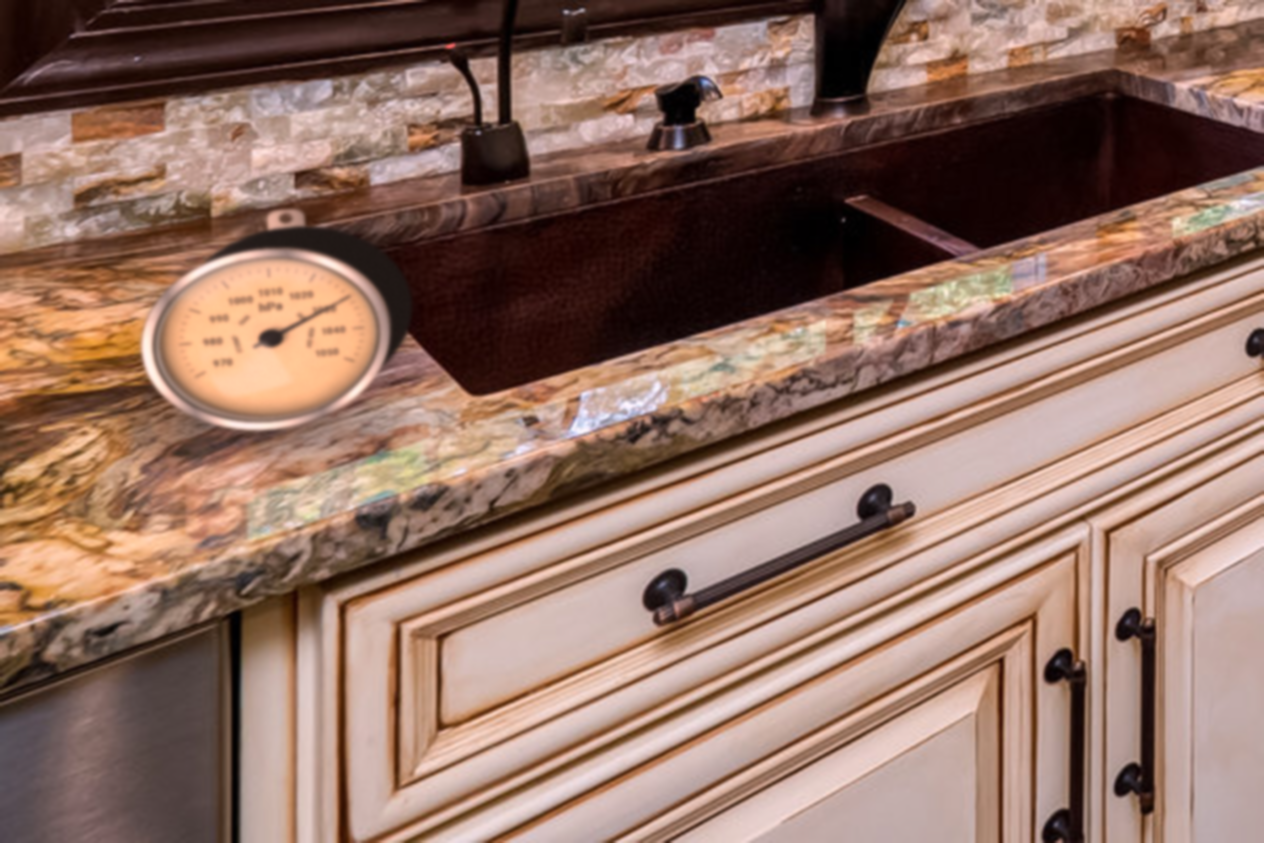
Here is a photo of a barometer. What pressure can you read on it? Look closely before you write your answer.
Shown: 1030 hPa
